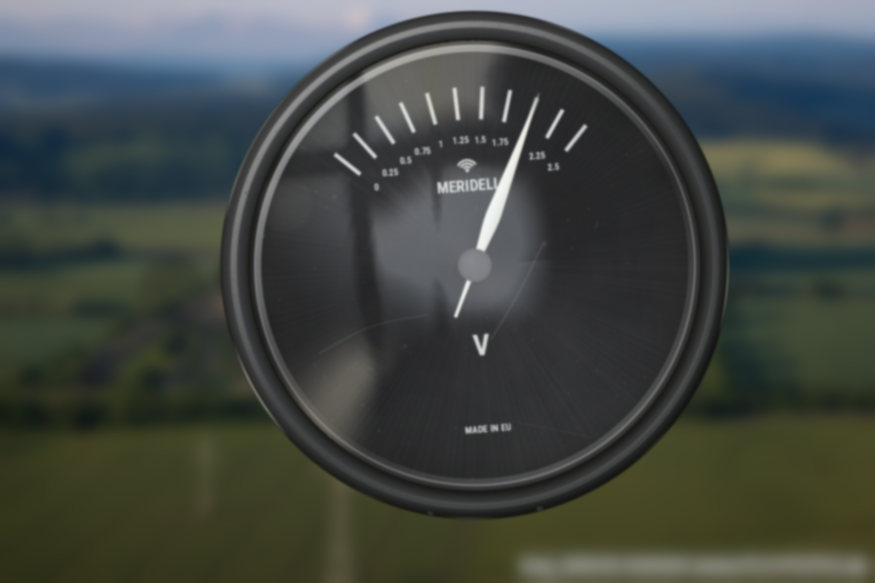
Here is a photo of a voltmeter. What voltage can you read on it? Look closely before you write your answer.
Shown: 2 V
